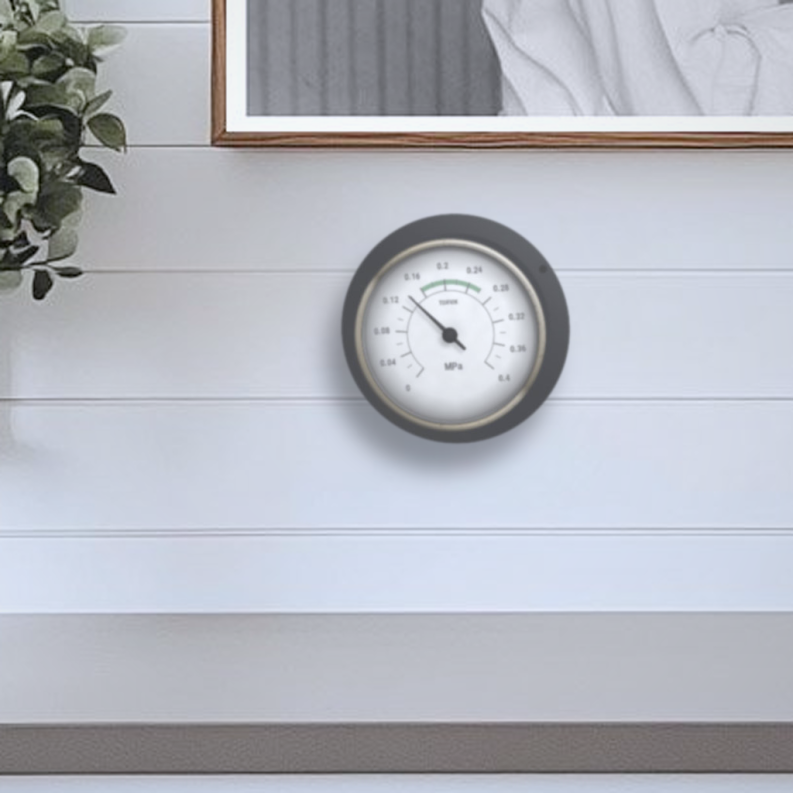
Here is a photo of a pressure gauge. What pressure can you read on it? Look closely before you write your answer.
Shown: 0.14 MPa
